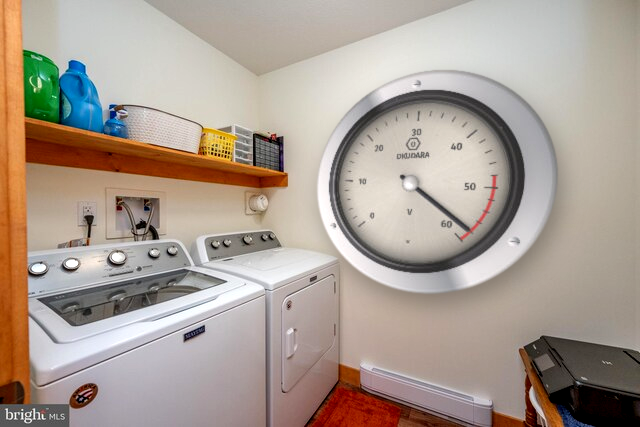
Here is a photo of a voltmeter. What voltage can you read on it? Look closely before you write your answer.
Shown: 58 V
